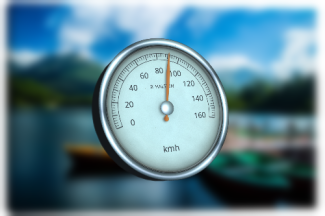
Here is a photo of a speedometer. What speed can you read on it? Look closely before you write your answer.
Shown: 90 km/h
